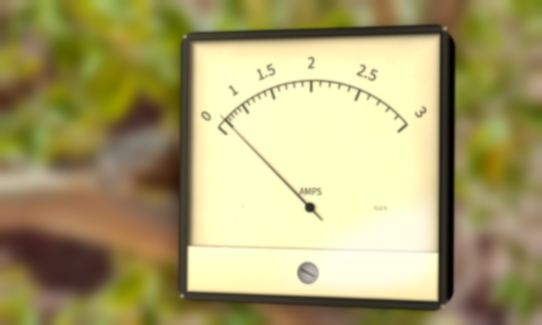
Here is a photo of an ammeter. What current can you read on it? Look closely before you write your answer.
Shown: 0.5 A
